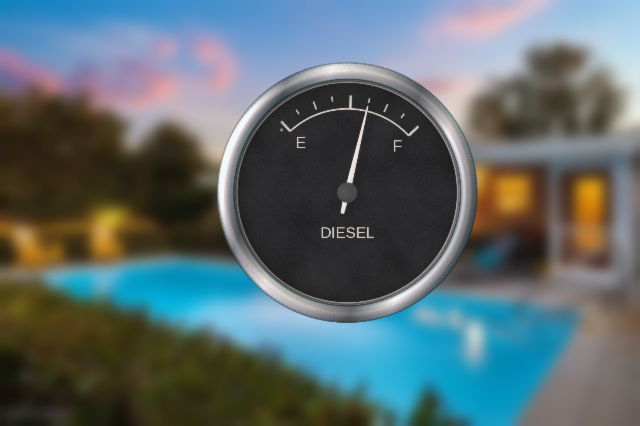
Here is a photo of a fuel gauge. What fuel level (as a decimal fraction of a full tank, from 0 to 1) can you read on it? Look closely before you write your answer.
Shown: 0.625
